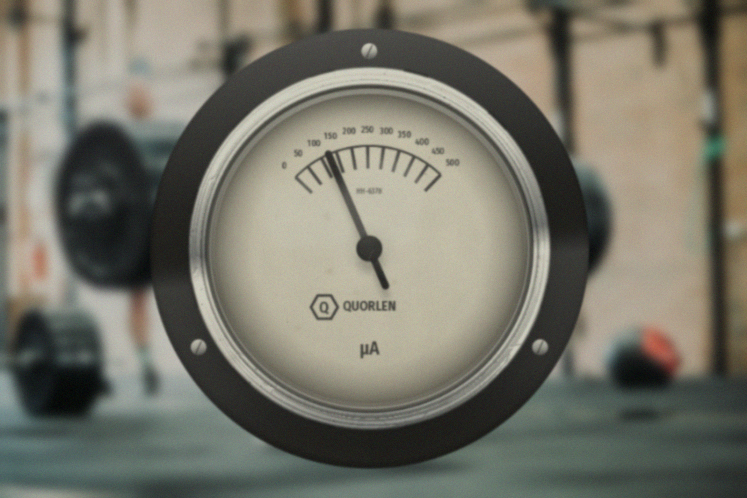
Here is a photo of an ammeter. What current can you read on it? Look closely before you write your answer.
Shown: 125 µA
